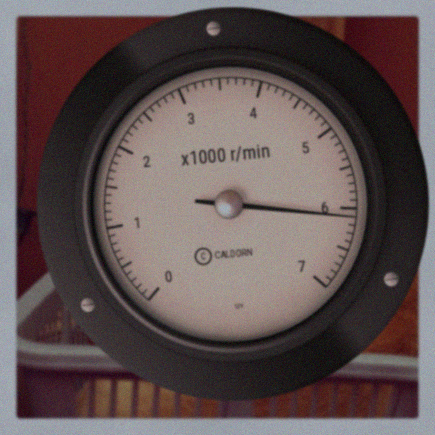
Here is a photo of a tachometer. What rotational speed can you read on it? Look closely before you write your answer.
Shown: 6100 rpm
